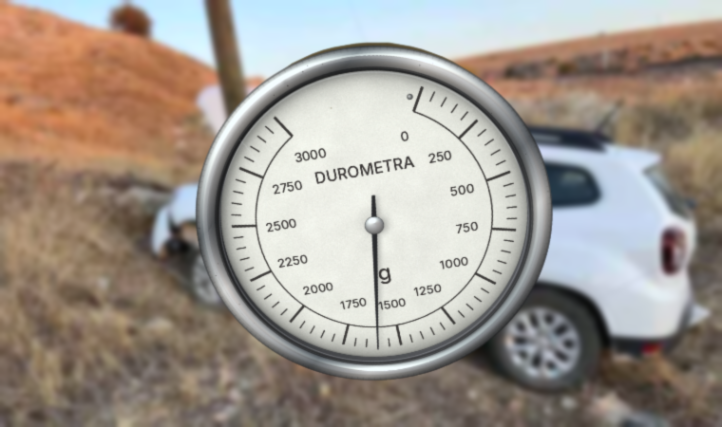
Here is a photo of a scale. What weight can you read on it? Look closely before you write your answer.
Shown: 1600 g
